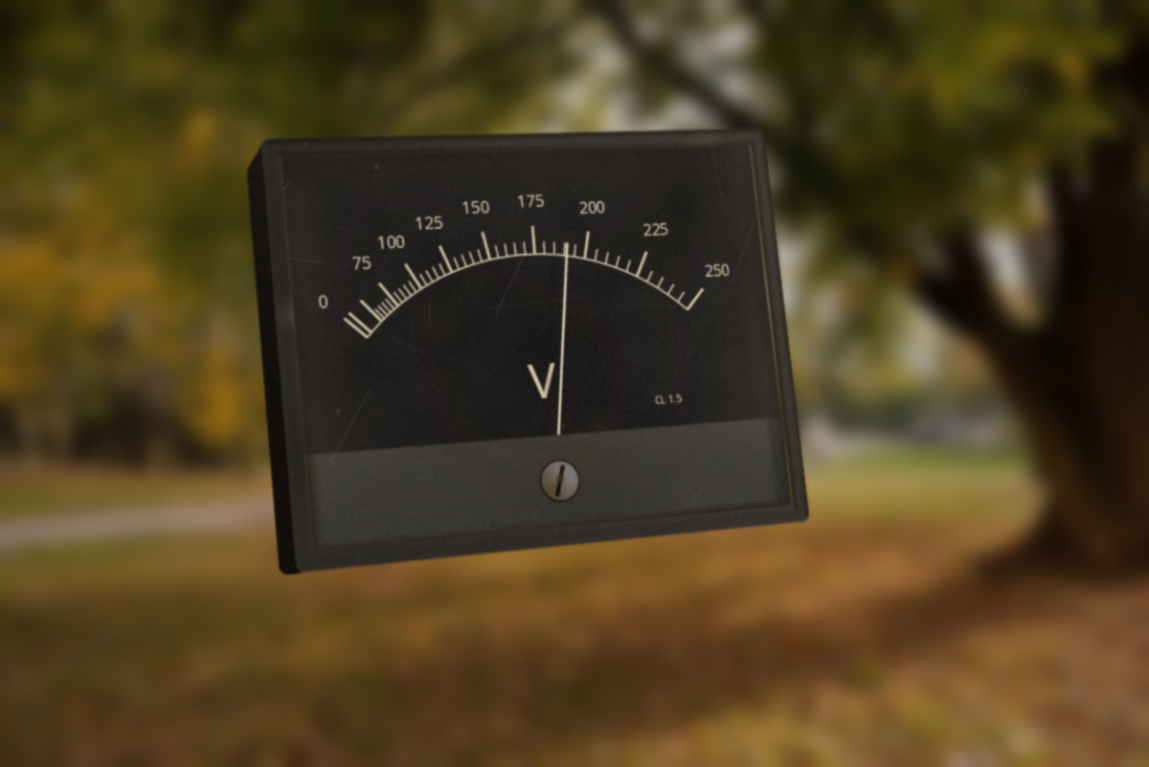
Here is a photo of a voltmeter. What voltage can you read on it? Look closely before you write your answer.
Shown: 190 V
